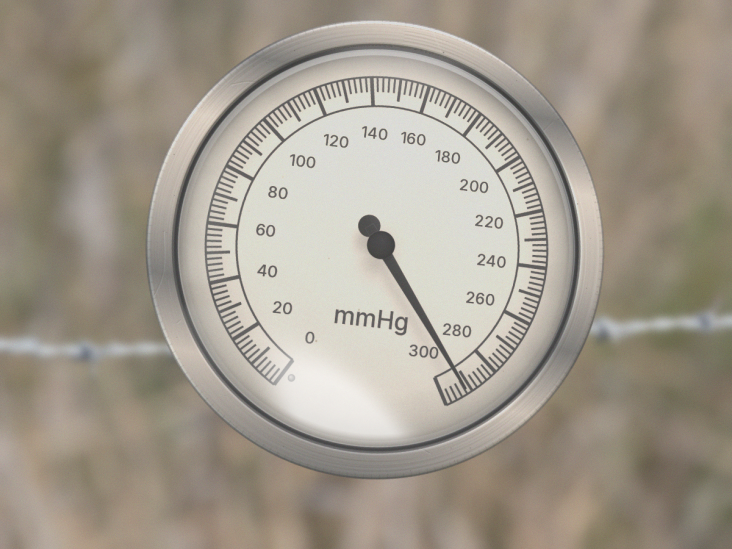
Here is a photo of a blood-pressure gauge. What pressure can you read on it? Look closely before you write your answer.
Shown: 292 mmHg
